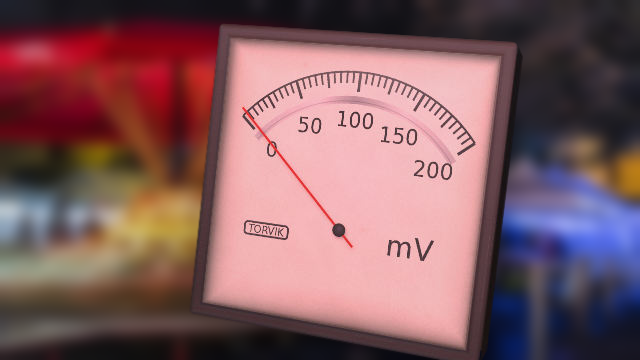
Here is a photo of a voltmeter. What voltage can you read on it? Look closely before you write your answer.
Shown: 5 mV
